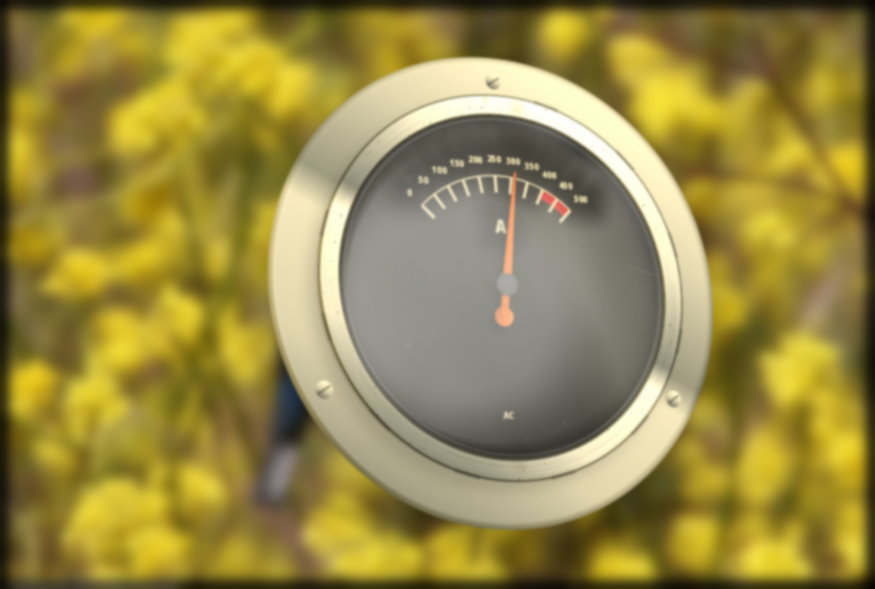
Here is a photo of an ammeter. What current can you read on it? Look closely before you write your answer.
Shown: 300 A
